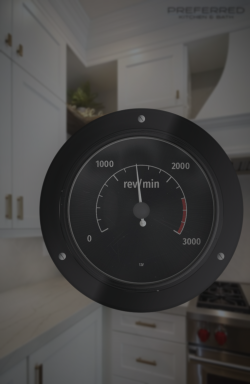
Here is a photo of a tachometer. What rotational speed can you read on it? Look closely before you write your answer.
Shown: 1400 rpm
